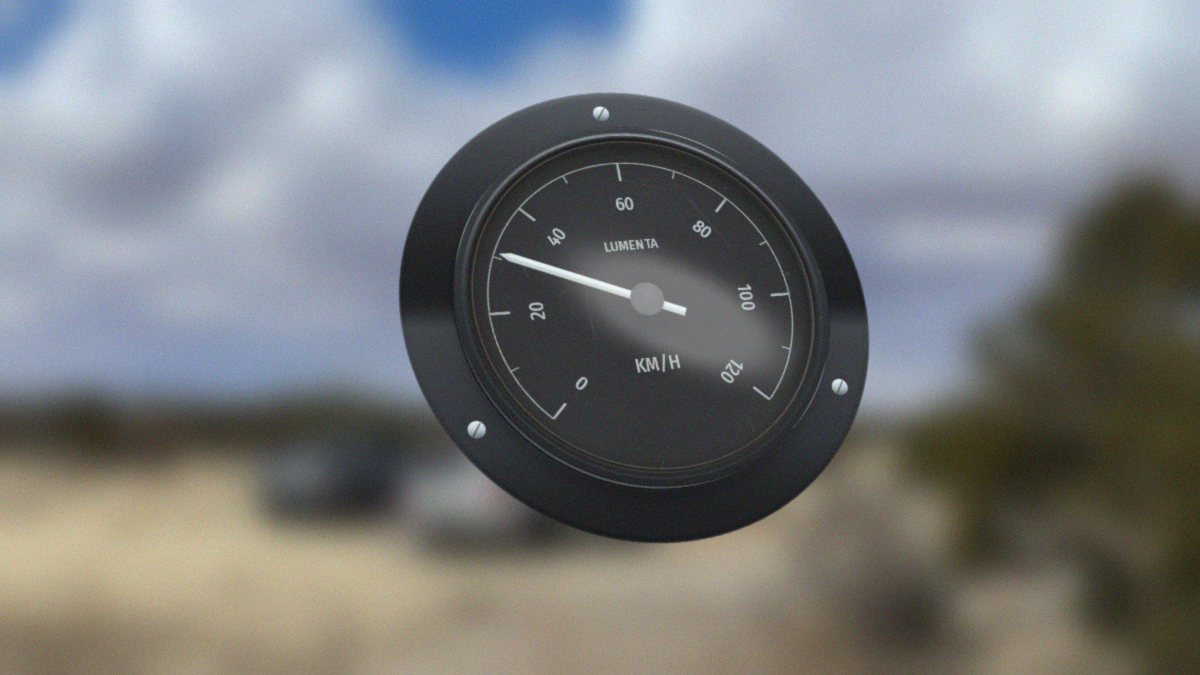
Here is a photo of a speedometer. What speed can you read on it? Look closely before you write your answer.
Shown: 30 km/h
